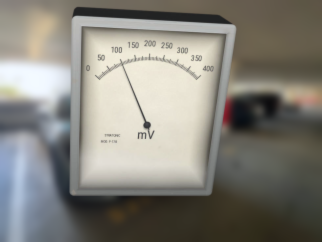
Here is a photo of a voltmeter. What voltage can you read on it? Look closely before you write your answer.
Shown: 100 mV
